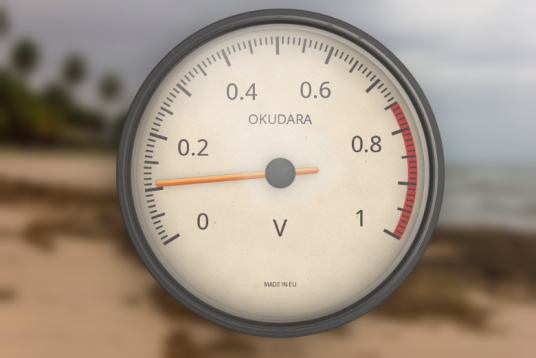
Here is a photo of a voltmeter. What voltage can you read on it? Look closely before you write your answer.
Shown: 0.11 V
